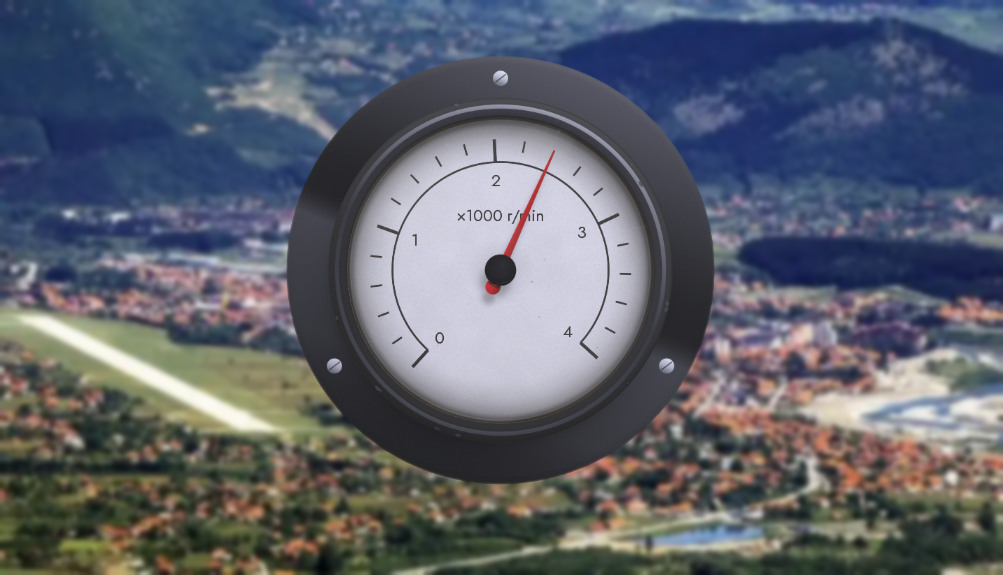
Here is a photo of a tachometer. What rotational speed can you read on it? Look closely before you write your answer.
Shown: 2400 rpm
